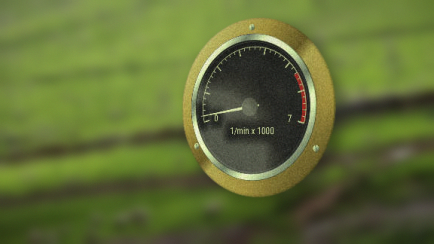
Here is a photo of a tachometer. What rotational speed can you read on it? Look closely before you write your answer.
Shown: 200 rpm
